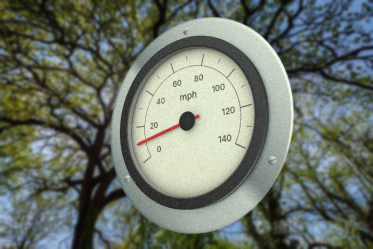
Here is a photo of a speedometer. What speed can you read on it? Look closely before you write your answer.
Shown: 10 mph
